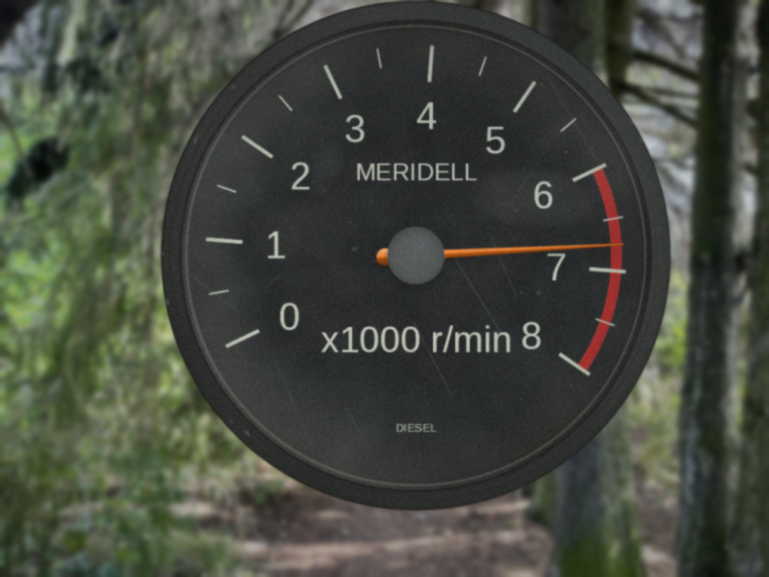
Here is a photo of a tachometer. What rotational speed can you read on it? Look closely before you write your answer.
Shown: 6750 rpm
